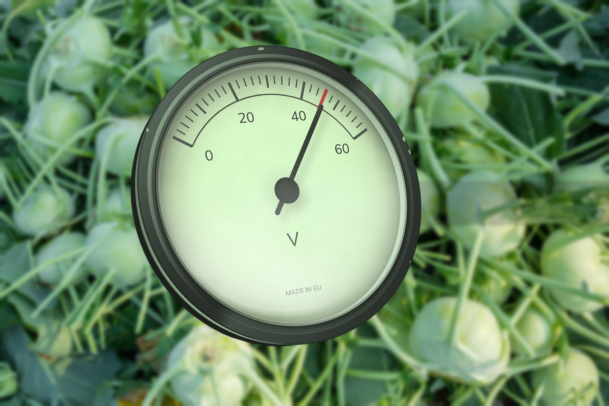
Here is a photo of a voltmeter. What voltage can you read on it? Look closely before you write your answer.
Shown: 46 V
